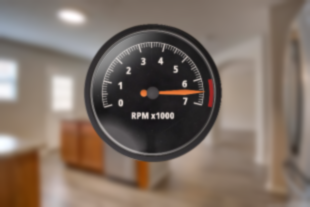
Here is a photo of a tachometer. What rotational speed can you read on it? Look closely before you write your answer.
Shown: 6500 rpm
